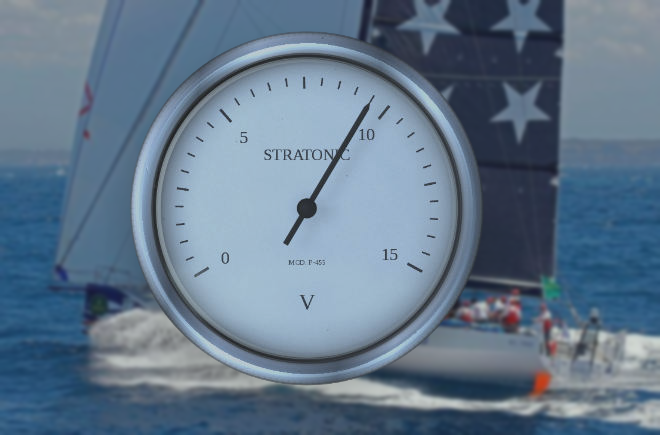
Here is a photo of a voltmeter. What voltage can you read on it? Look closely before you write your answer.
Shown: 9.5 V
